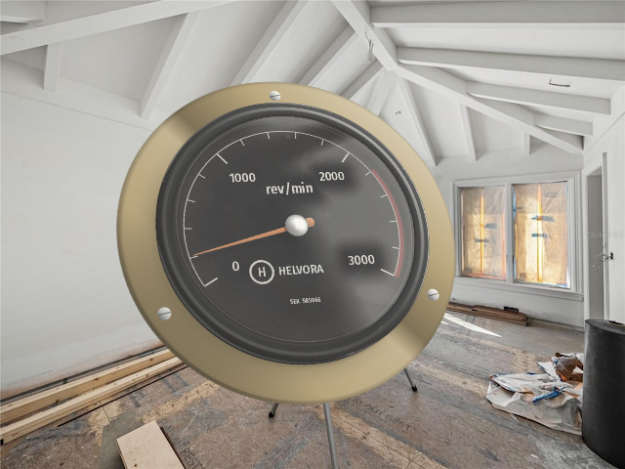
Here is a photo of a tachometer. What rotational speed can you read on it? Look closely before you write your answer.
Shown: 200 rpm
